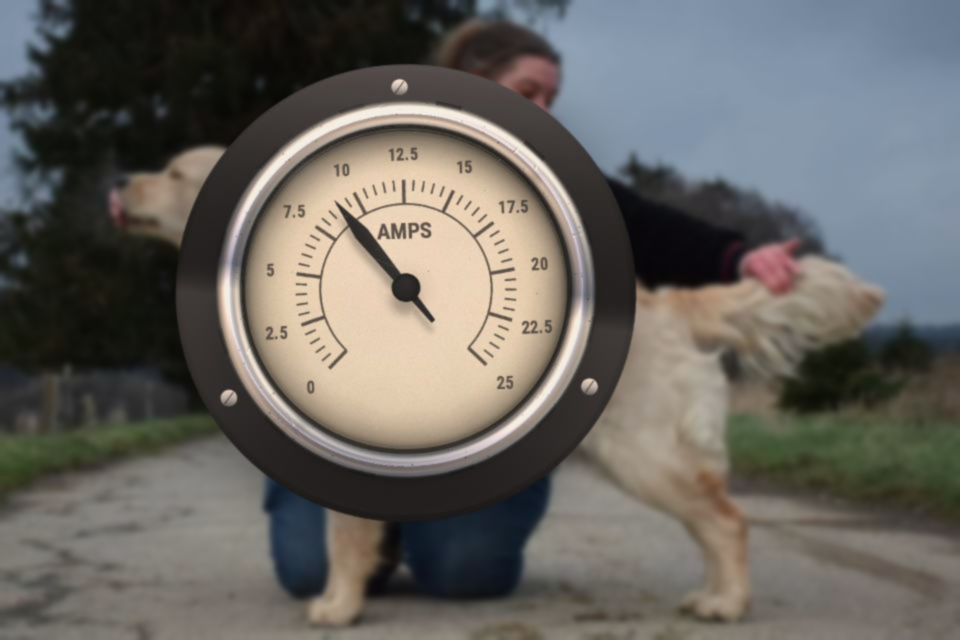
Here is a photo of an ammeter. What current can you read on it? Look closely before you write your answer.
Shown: 9 A
